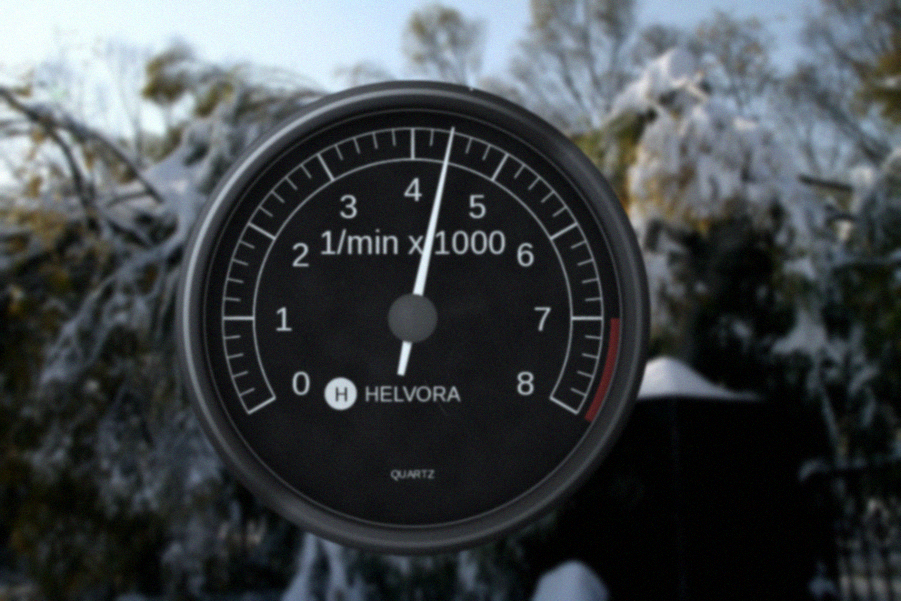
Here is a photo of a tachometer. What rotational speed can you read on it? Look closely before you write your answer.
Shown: 4400 rpm
